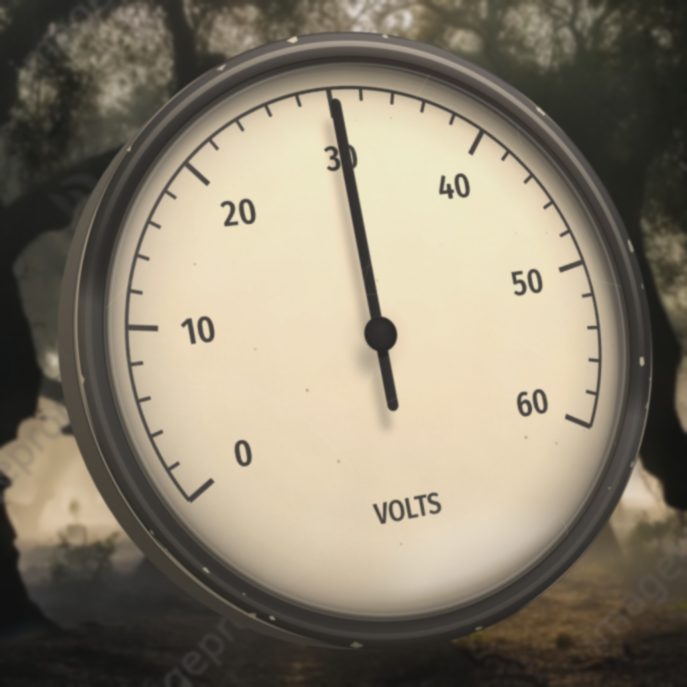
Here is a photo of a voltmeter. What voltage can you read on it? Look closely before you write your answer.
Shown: 30 V
